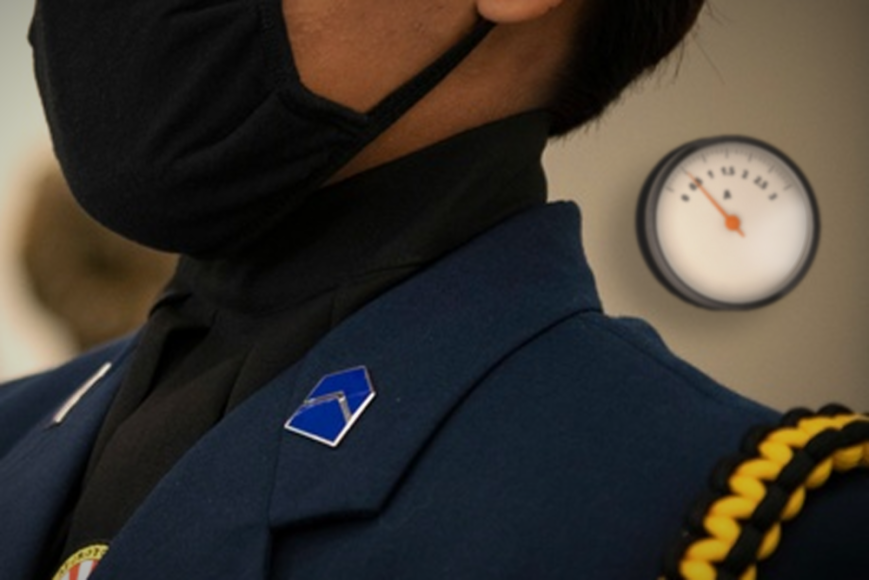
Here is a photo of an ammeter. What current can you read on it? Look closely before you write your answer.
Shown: 0.5 A
